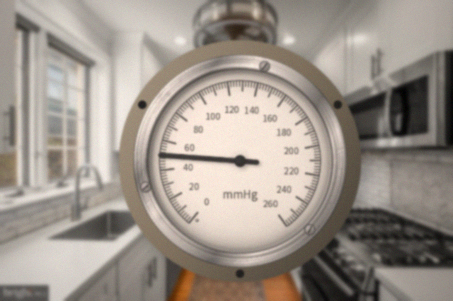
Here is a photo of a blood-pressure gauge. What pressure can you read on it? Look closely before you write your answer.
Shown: 50 mmHg
